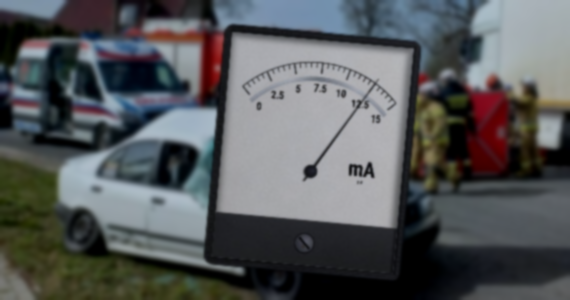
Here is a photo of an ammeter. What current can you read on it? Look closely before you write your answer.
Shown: 12.5 mA
